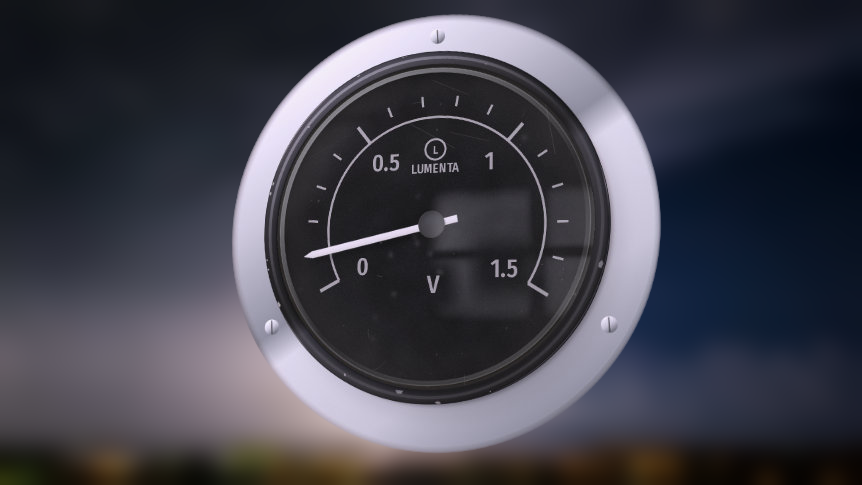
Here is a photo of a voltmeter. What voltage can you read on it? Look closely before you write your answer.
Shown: 0.1 V
